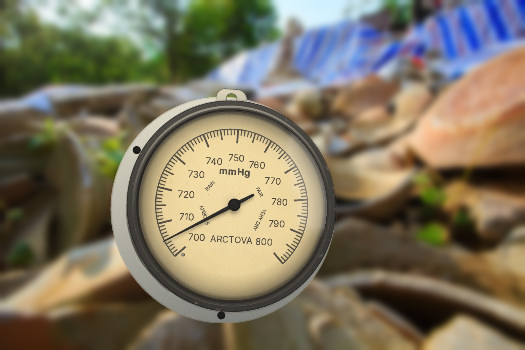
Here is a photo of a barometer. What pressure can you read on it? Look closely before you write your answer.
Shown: 705 mmHg
